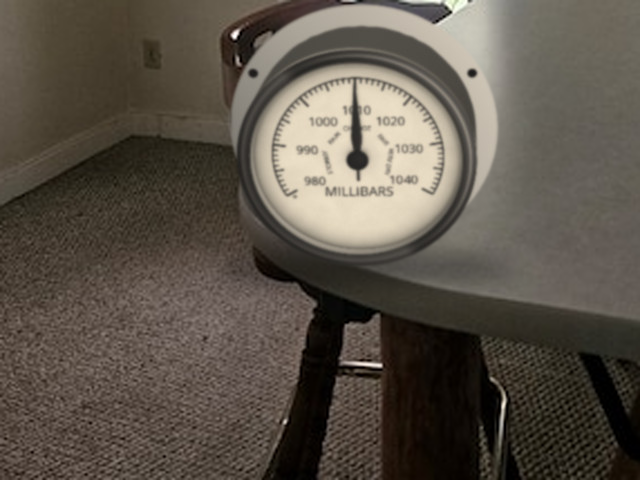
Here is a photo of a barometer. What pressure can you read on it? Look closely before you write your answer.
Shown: 1010 mbar
